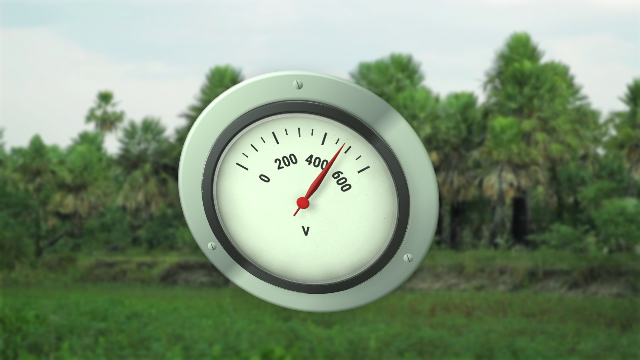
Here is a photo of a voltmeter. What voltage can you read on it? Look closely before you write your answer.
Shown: 475 V
